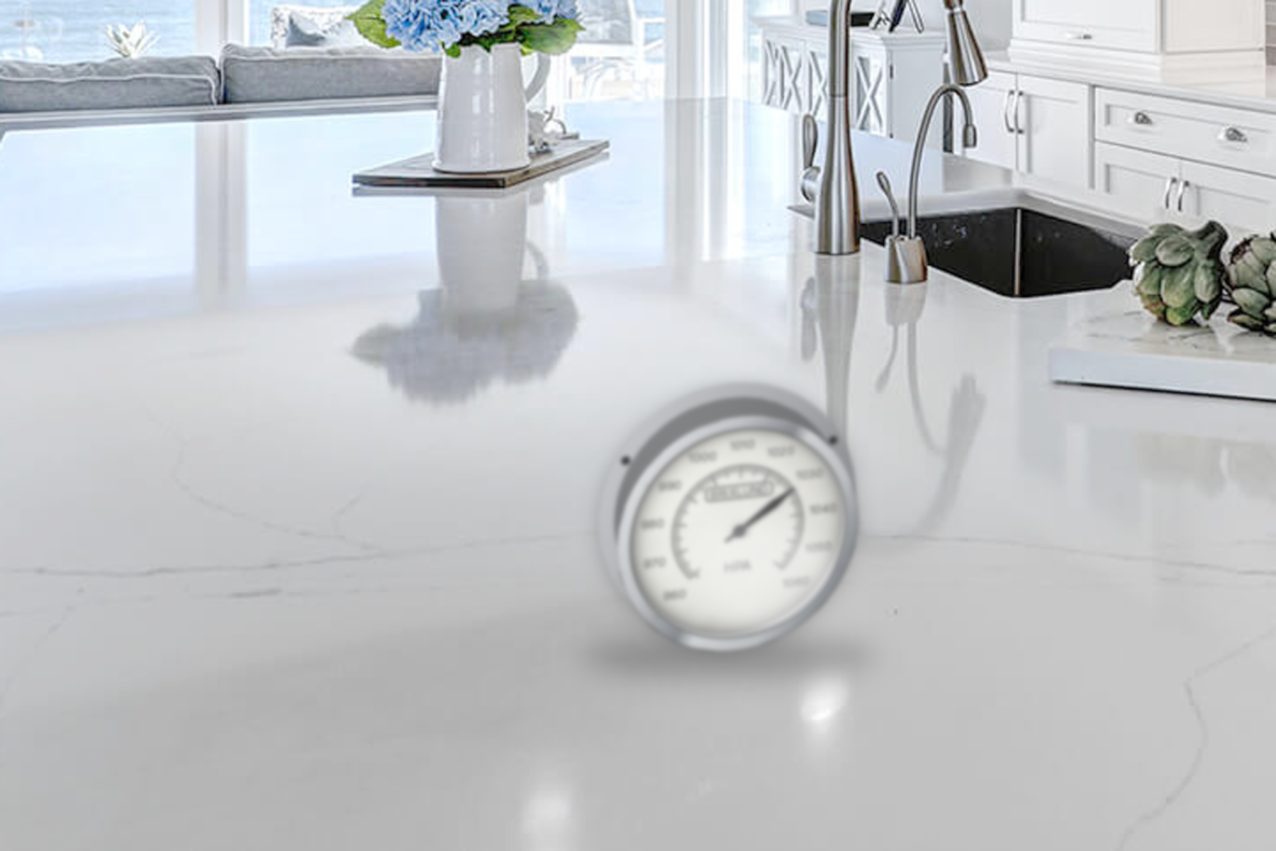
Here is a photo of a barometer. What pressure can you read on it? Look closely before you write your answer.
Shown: 1030 hPa
